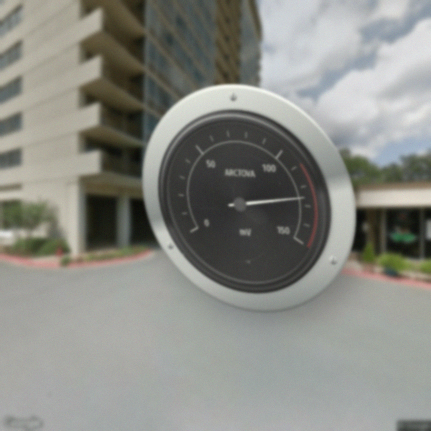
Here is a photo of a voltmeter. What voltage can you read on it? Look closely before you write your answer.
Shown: 125 mV
